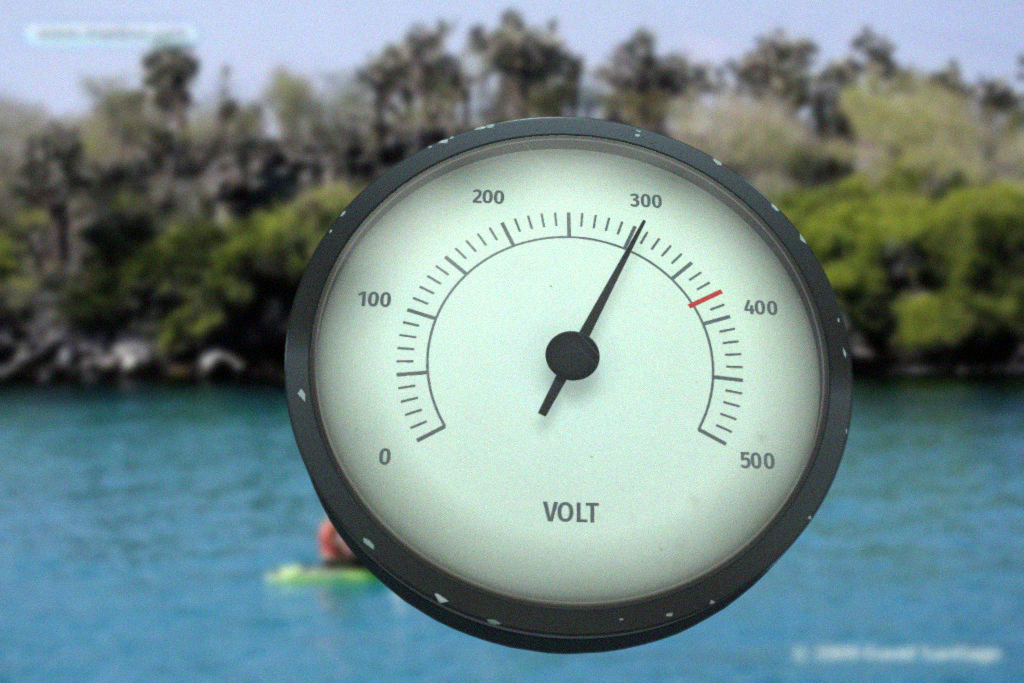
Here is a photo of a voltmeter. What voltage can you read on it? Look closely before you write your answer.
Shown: 305 V
